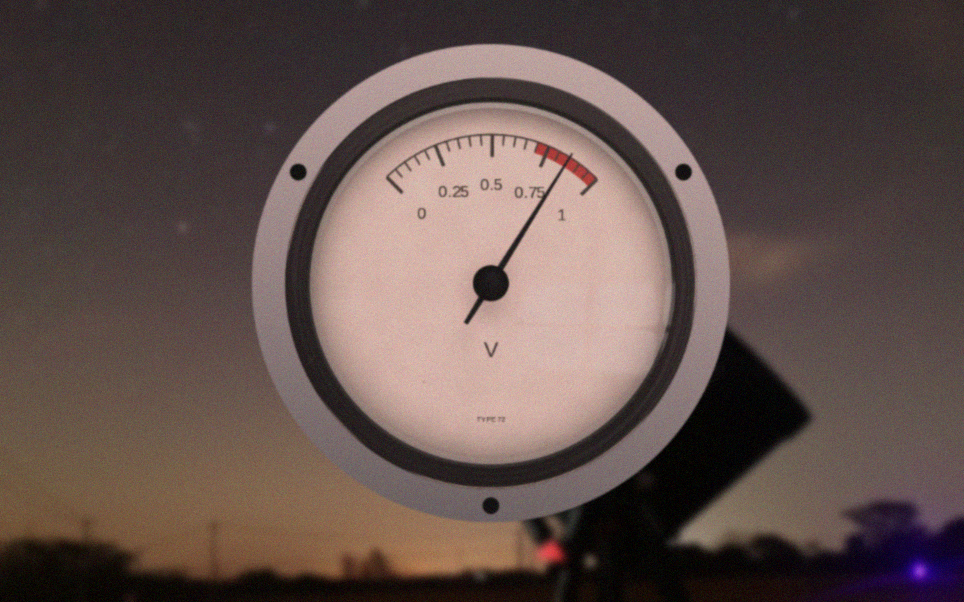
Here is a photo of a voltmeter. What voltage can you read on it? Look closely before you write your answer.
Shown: 0.85 V
